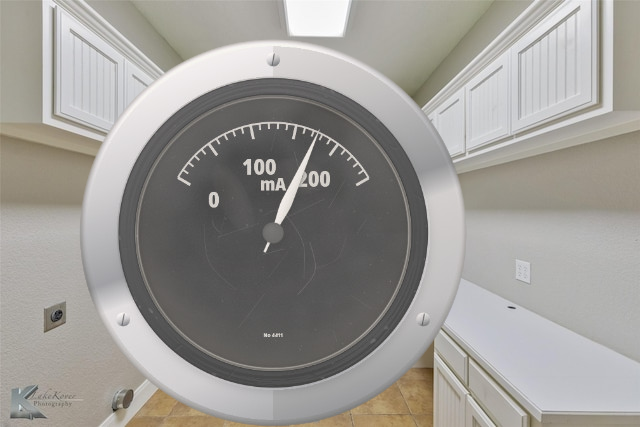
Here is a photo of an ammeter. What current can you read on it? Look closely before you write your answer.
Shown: 175 mA
